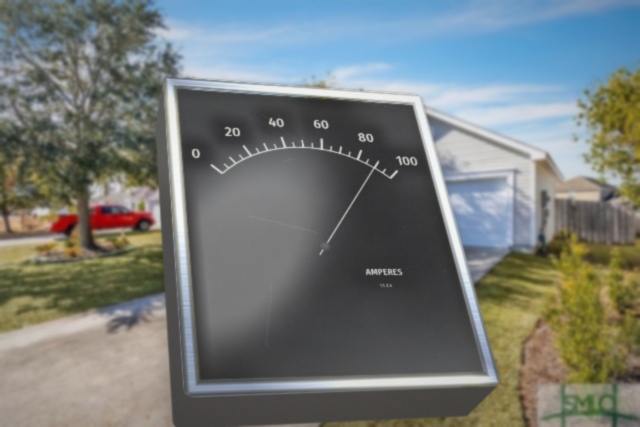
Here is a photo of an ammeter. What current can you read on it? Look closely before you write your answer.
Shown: 90 A
